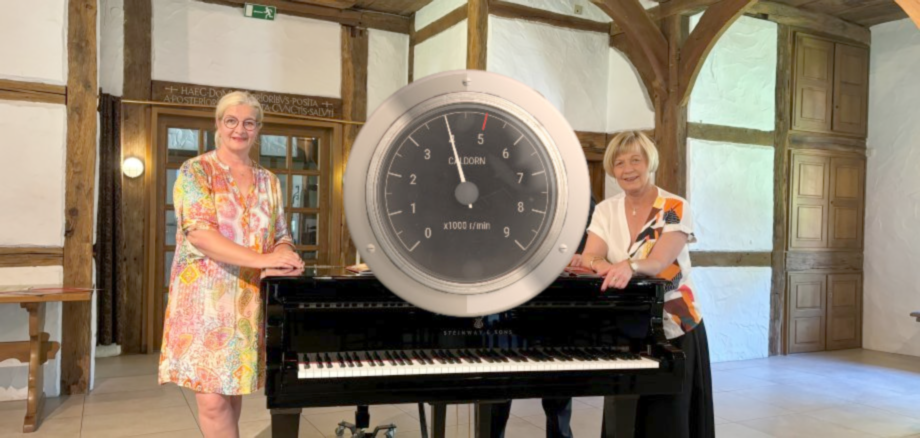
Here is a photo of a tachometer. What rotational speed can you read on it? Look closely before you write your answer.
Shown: 4000 rpm
